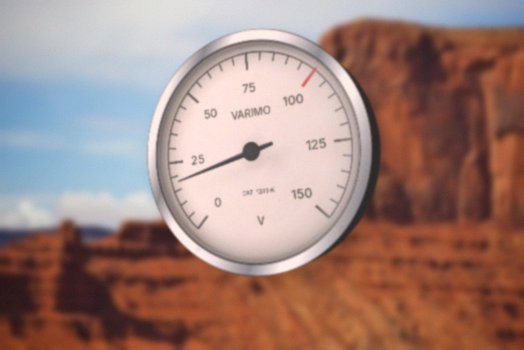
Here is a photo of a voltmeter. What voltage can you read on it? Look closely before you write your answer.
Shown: 17.5 V
